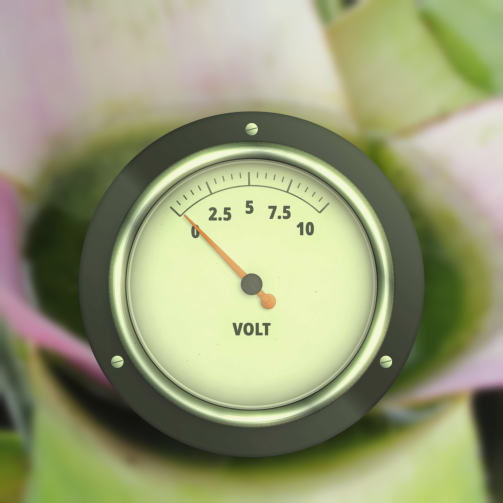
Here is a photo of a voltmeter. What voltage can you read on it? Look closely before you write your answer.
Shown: 0.25 V
